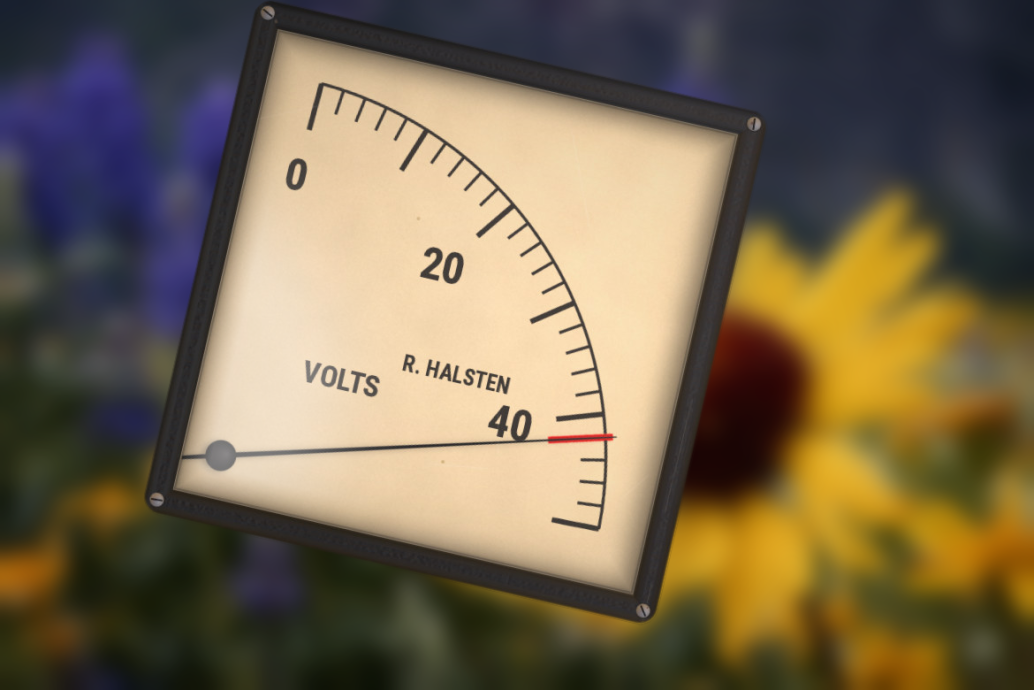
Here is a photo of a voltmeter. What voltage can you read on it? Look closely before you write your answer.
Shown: 42 V
